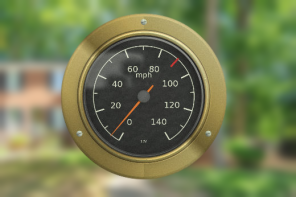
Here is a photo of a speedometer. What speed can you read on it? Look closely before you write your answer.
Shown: 5 mph
